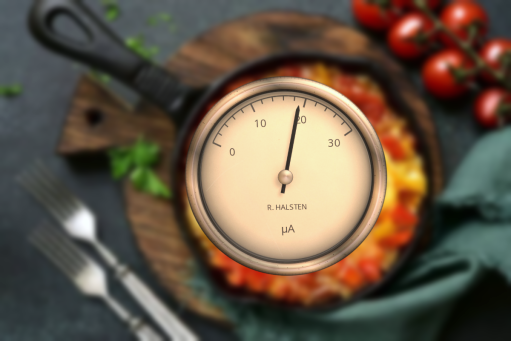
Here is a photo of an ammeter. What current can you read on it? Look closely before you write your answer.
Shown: 19 µA
